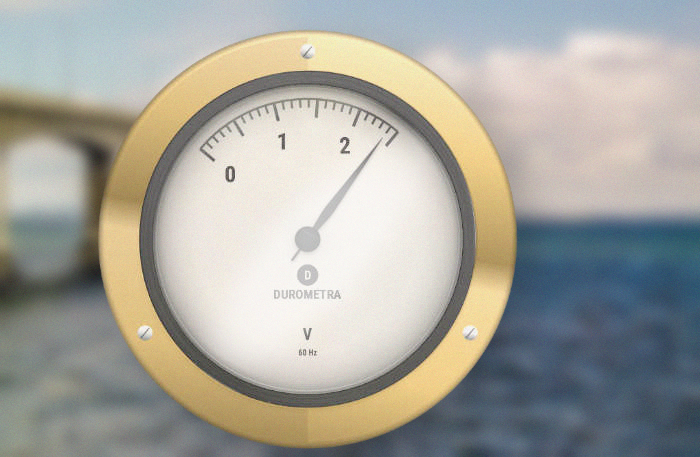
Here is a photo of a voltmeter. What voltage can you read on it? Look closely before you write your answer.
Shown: 2.4 V
